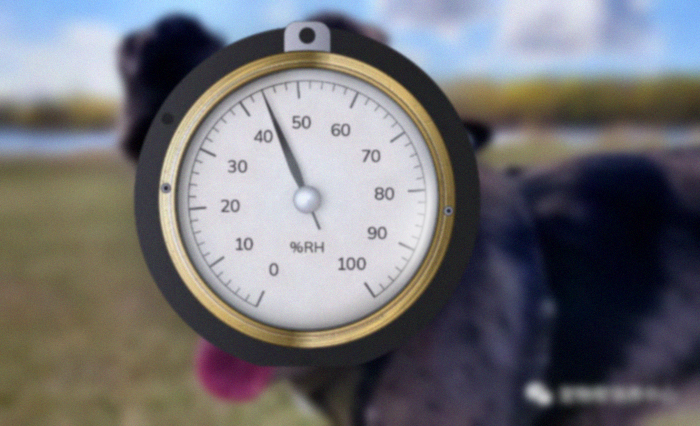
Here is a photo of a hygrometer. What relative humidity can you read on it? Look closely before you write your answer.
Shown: 44 %
